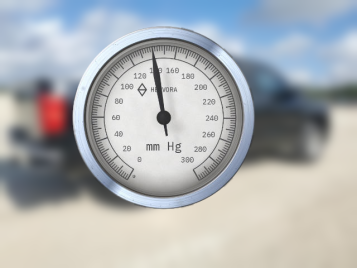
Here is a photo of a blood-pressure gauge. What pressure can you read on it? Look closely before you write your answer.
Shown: 140 mmHg
